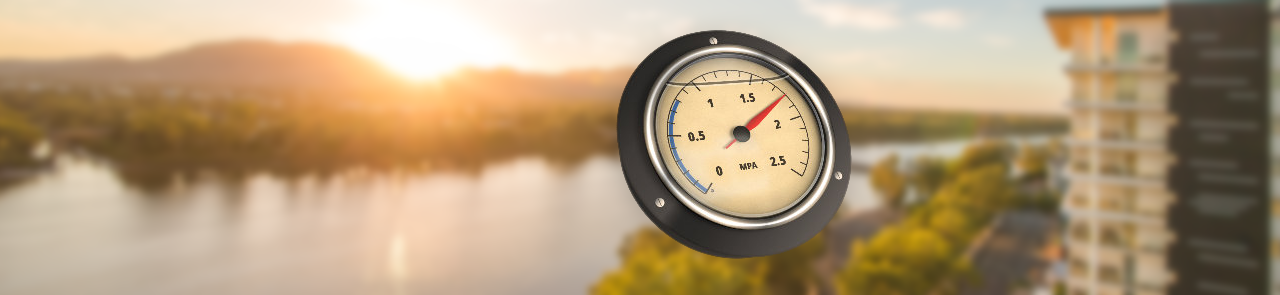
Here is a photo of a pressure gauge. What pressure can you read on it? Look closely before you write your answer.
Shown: 1.8 MPa
